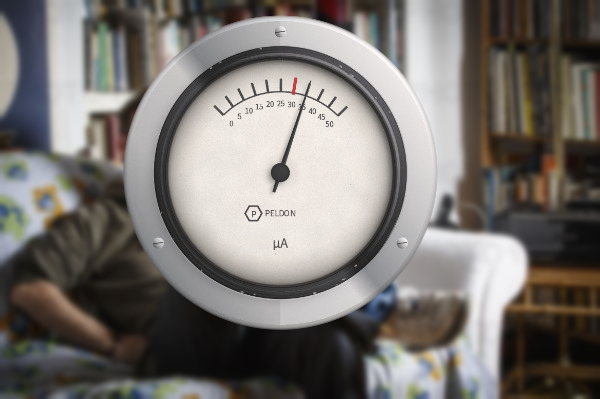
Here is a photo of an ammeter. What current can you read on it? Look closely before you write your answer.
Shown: 35 µA
